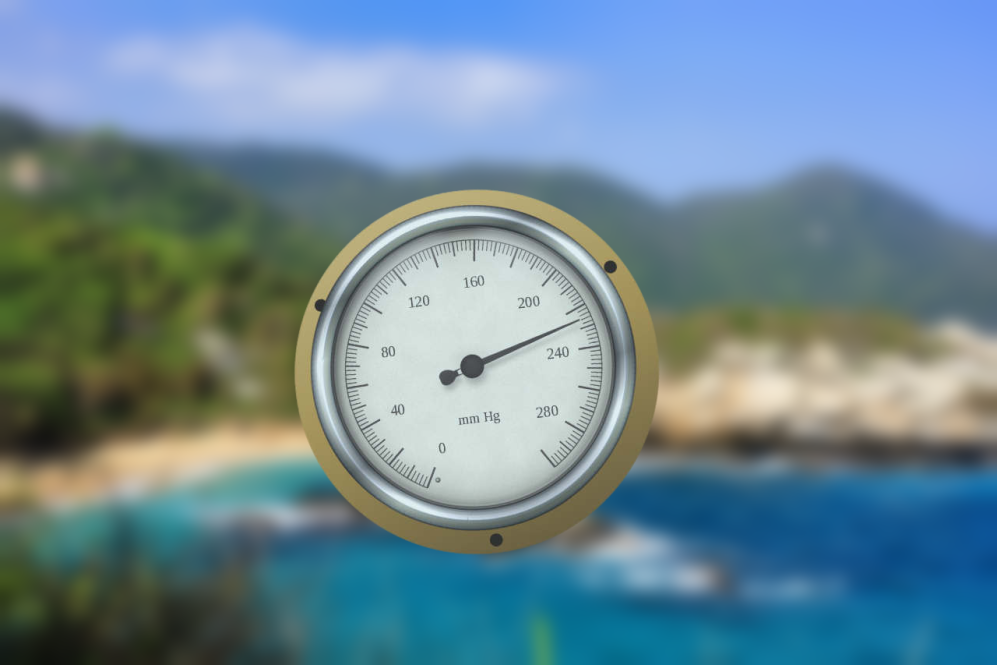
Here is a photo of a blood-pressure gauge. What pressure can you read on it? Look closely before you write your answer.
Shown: 226 mmHg
